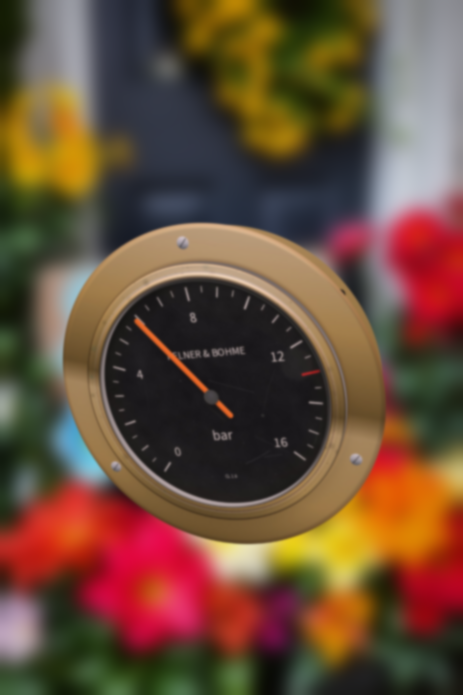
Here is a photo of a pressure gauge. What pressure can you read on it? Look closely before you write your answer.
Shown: 6 bar
